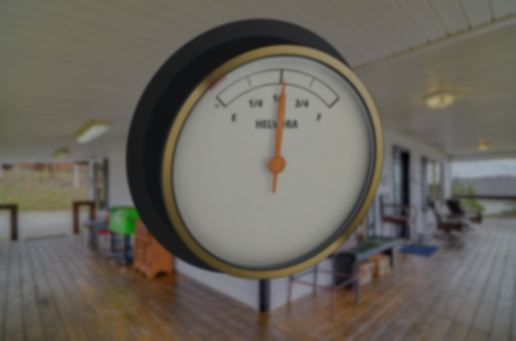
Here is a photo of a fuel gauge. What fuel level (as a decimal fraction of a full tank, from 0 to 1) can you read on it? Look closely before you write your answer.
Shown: 0.5
